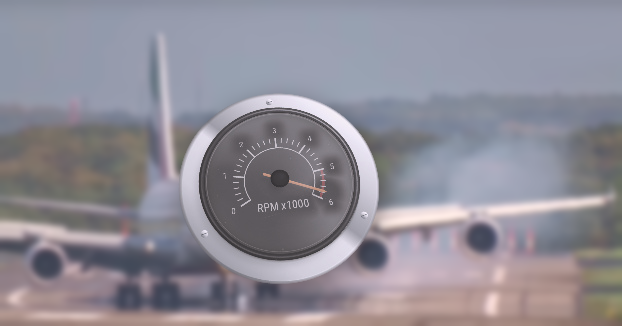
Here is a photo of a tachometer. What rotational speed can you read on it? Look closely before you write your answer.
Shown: 5800 rpm
